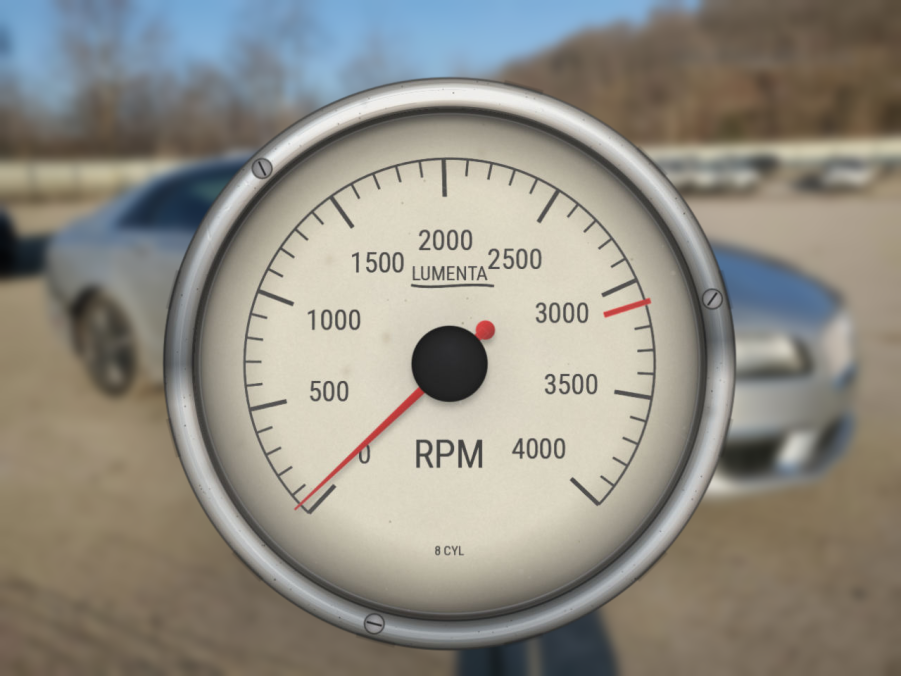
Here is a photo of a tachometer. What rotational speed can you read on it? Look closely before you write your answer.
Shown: 50 rpm
